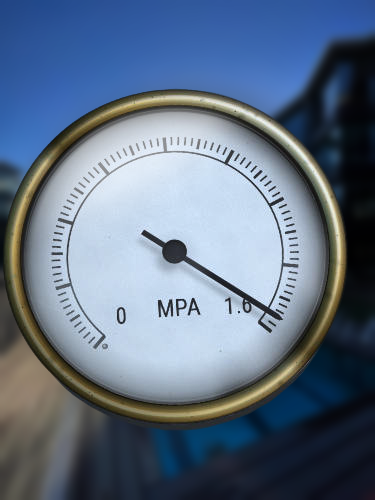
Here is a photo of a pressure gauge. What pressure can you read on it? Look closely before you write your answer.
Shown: 1.56 MPa
